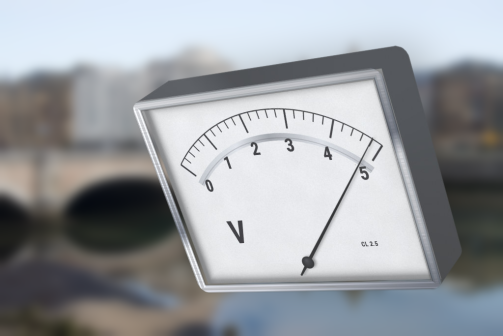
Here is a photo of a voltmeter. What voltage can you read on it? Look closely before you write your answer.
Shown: 4.8 V
